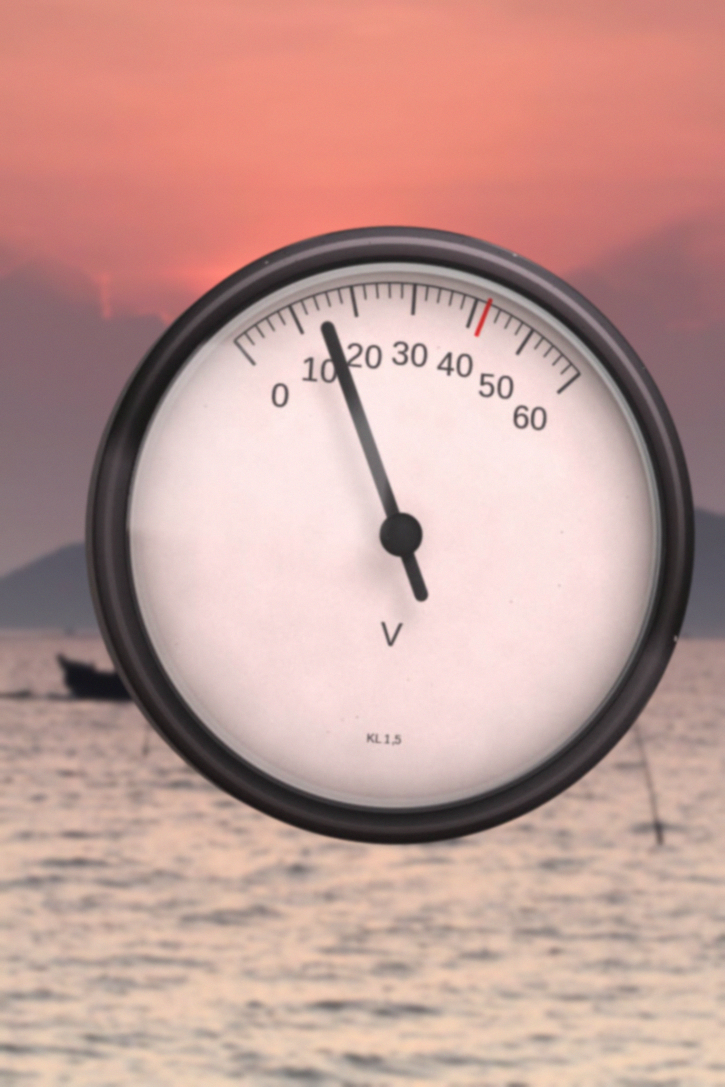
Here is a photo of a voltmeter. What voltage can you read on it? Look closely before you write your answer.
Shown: 14 V
